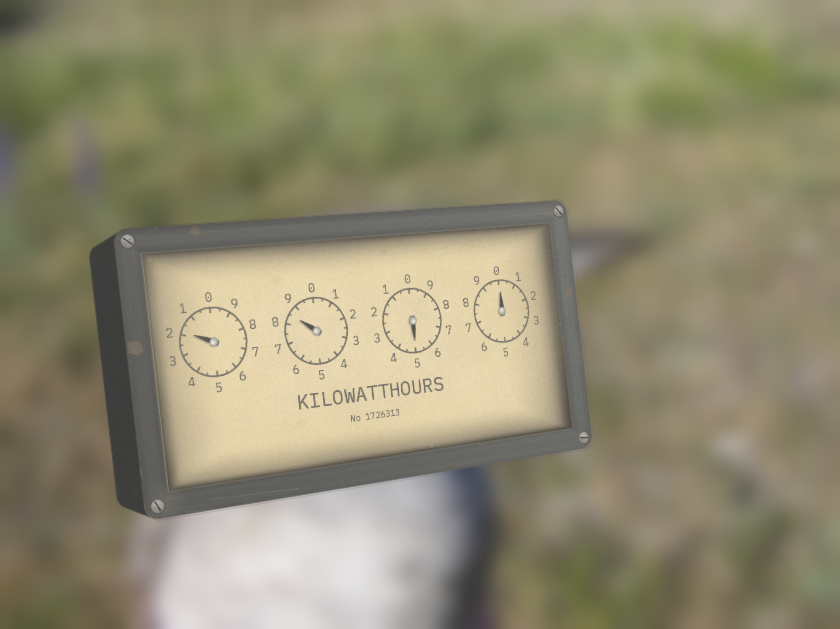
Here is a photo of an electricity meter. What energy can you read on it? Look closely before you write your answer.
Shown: 1850 kWh
